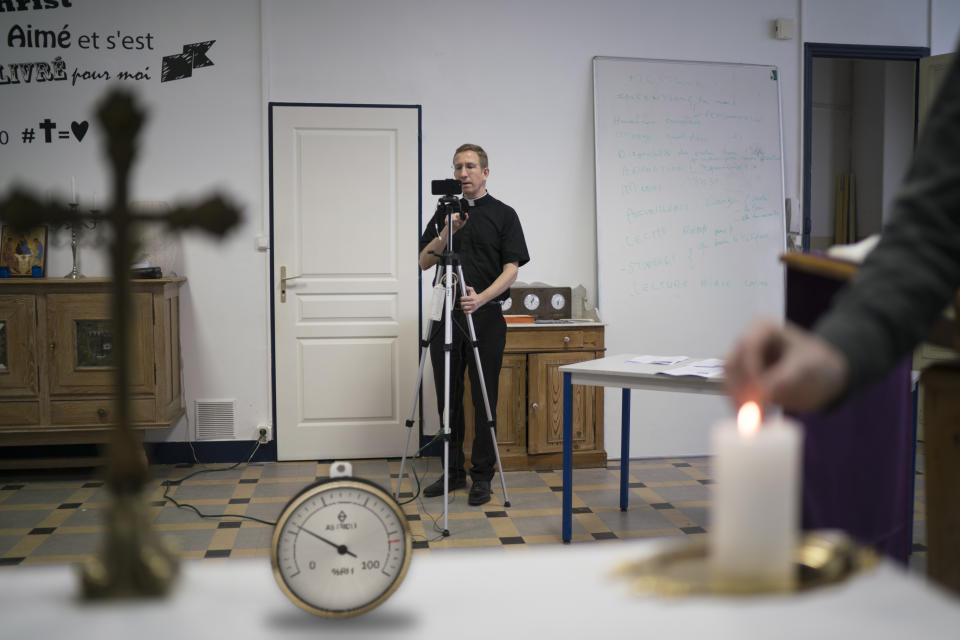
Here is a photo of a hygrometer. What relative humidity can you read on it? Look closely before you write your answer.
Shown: 24 %
